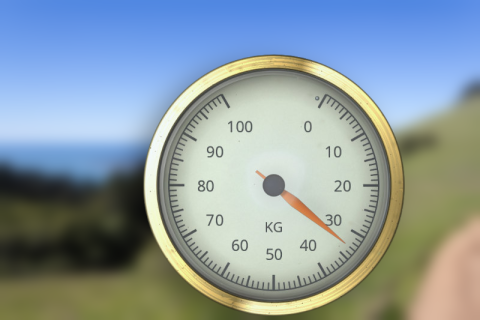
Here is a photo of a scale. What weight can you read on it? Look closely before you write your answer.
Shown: 33 kg
